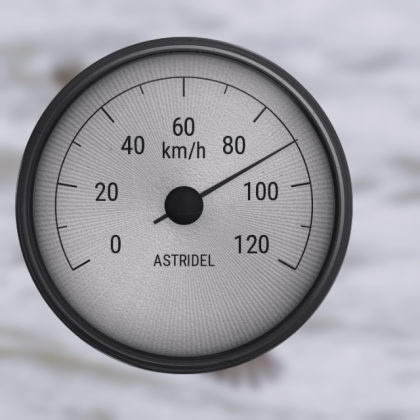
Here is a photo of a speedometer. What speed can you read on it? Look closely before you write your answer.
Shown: 90 km/h
